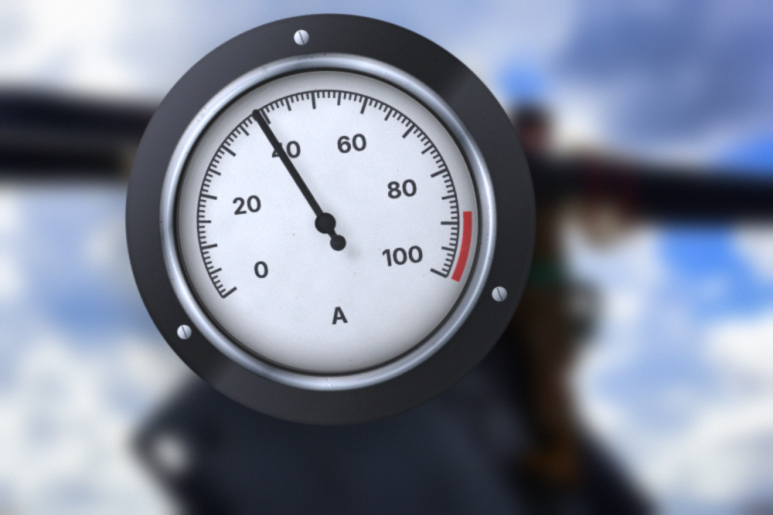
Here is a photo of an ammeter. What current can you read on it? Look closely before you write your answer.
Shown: 39 A
